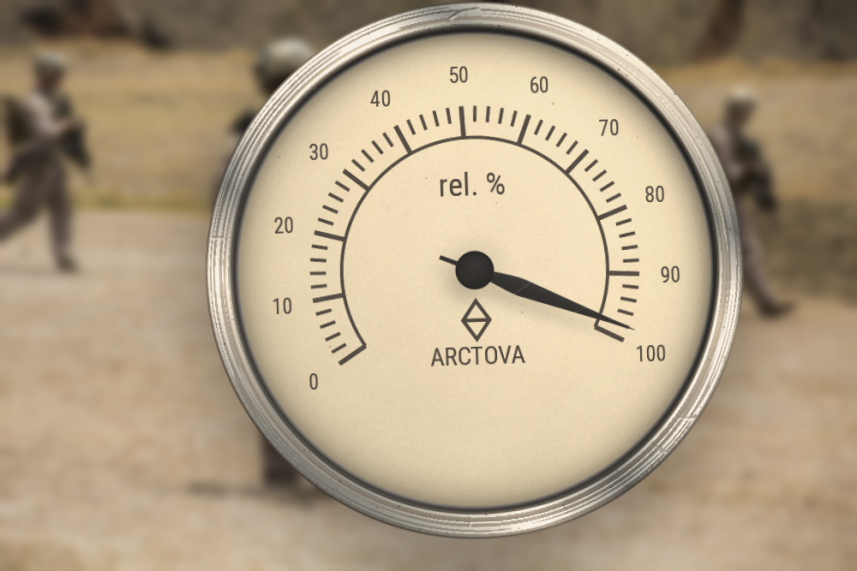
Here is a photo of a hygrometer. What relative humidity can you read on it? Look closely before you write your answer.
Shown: 98 %
